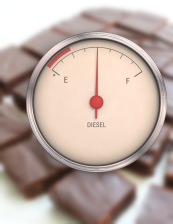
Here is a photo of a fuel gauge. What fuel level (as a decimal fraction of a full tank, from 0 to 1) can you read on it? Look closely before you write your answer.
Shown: 0.5
